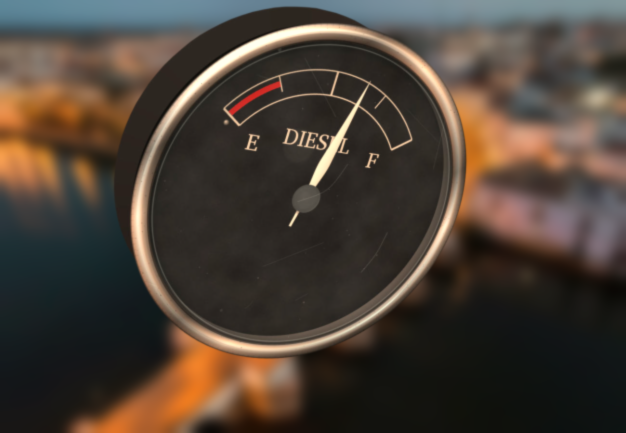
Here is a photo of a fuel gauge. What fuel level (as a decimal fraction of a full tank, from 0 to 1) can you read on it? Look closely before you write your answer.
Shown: 0.625
